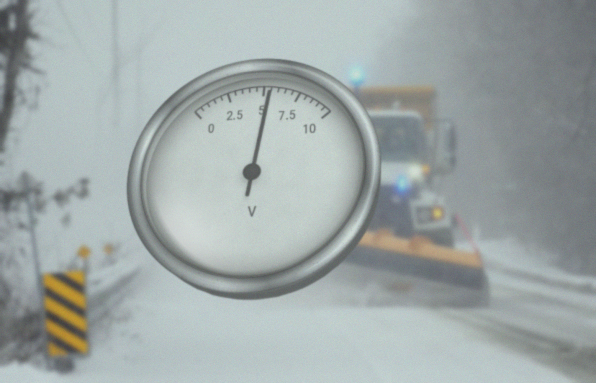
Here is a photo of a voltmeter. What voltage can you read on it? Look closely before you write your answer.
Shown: 5.5 V
